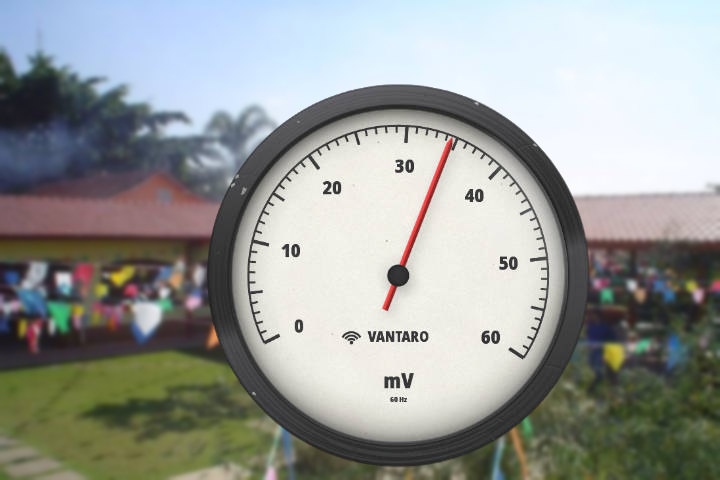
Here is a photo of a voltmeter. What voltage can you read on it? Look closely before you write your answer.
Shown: 34.5 mV
